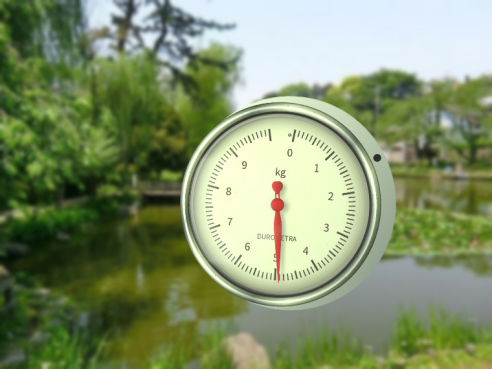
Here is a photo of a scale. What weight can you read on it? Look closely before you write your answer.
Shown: 4.9 kg
